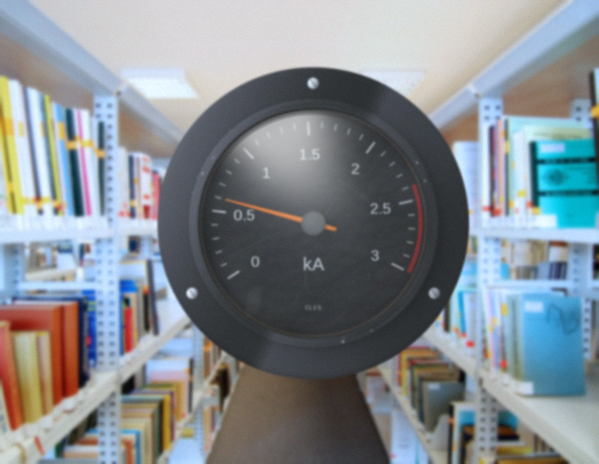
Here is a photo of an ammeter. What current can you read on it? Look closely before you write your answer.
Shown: 0.6 kA
